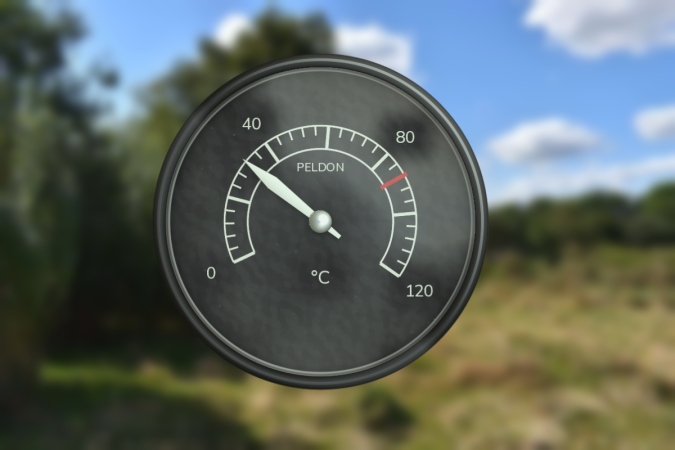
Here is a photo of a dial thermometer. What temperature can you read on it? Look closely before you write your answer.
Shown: 32 °C
